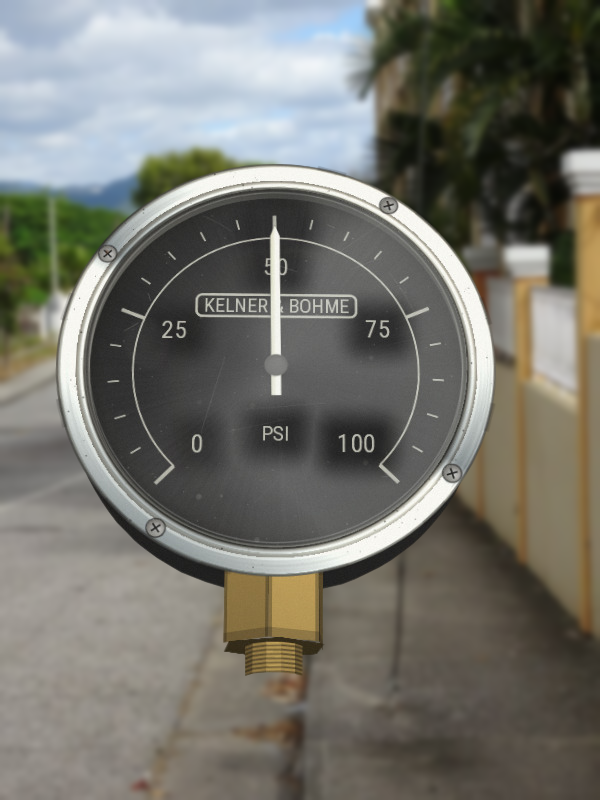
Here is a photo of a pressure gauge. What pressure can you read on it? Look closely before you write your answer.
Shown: 50 psi
